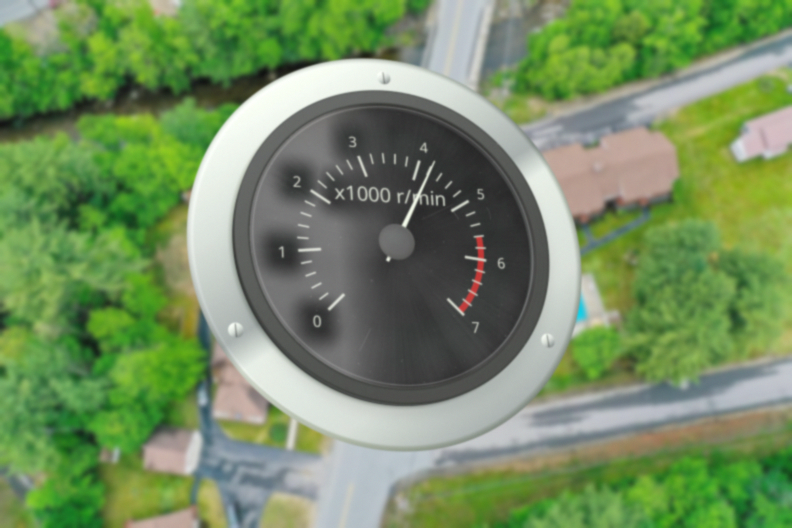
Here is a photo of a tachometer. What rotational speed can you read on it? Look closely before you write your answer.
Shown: 4200 rpm
